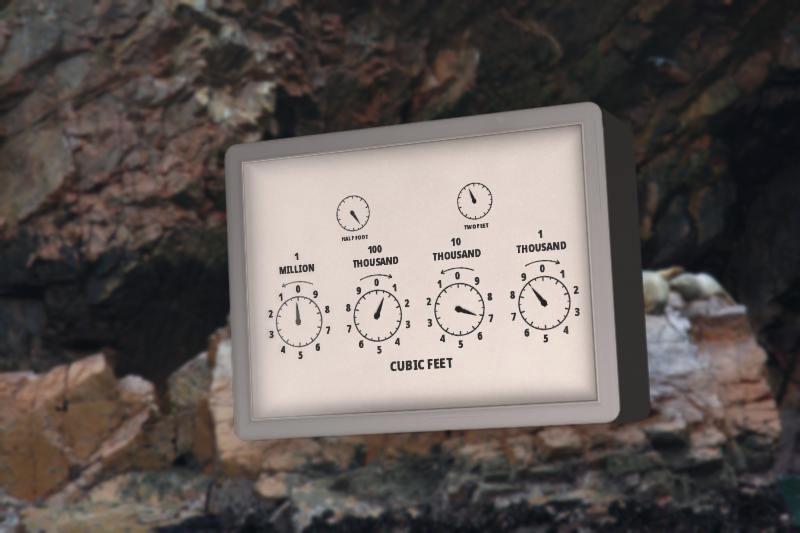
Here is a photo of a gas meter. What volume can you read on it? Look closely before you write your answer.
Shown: 6900 ft³
